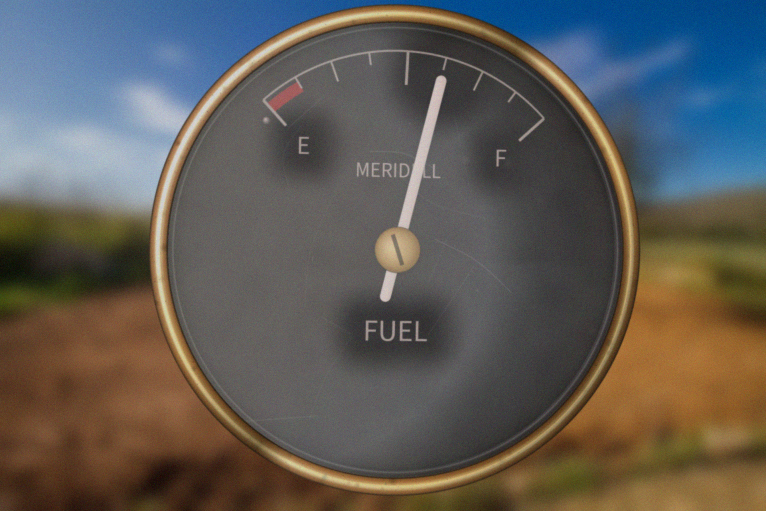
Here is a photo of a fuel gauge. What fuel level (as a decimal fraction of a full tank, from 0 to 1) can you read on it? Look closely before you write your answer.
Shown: 0.625
